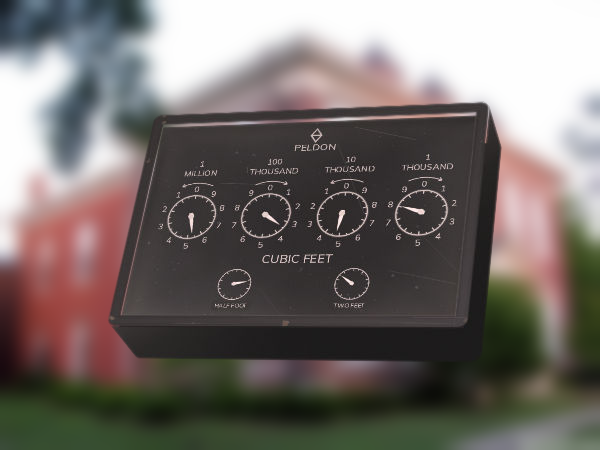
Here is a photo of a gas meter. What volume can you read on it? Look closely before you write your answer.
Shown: 534800 ft³
